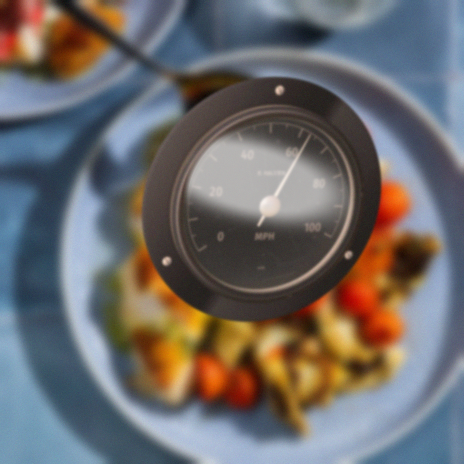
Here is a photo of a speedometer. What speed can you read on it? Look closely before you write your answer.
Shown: 62.5 mph
